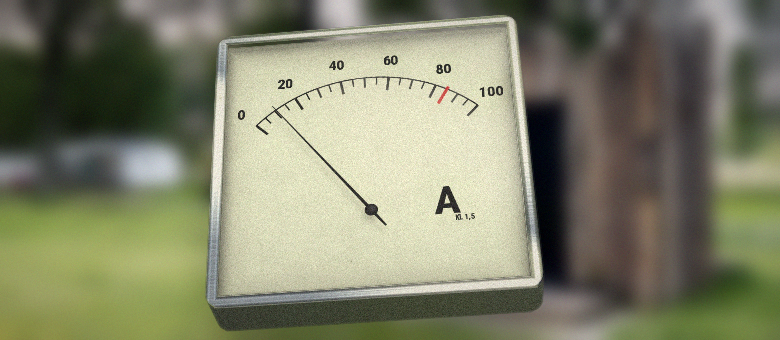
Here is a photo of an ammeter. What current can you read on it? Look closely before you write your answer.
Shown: 10 A
